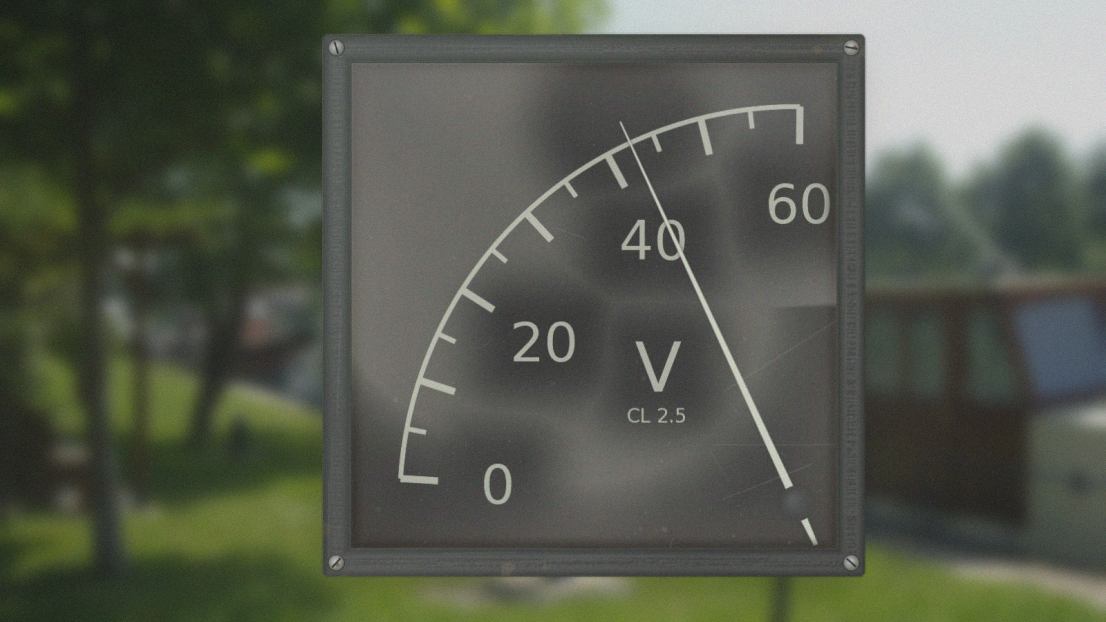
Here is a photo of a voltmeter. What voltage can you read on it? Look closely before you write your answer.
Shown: 42.5 V
